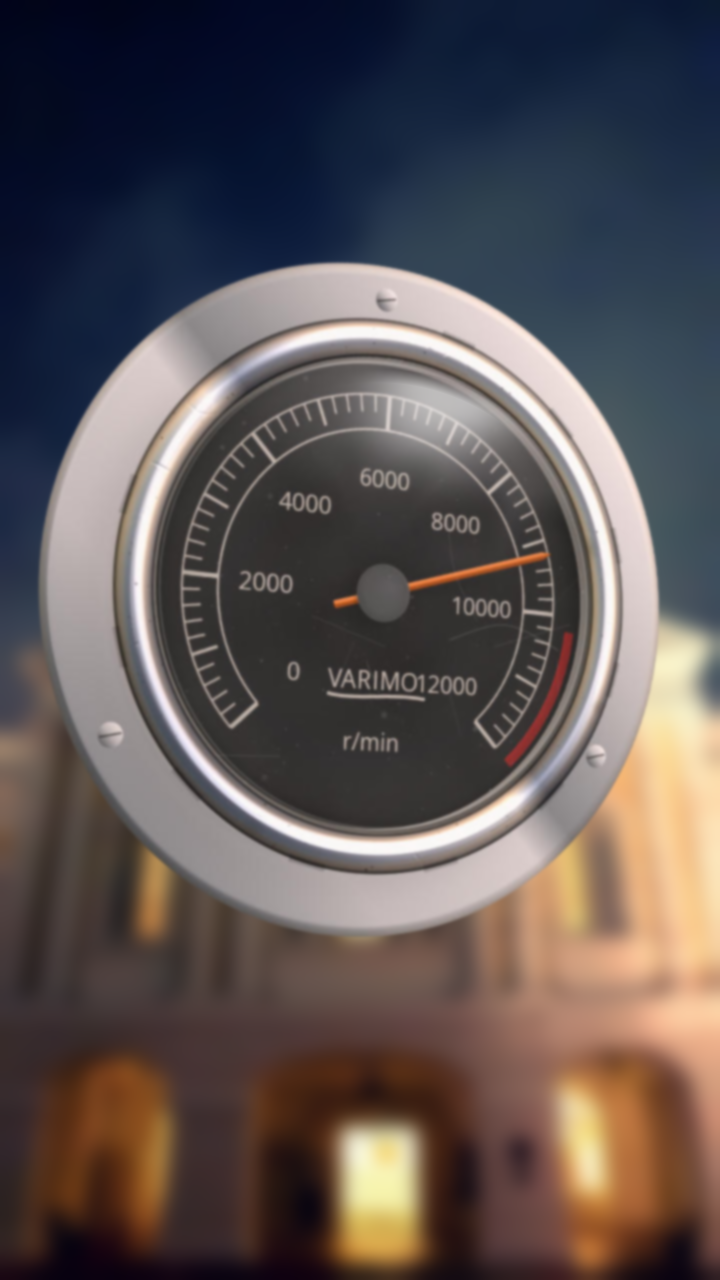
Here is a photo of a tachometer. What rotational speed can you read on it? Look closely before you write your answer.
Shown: 9200 rpm
